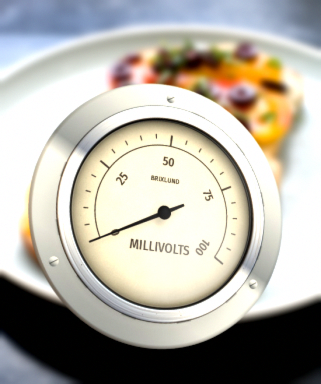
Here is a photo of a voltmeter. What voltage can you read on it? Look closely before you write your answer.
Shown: 0 mV
